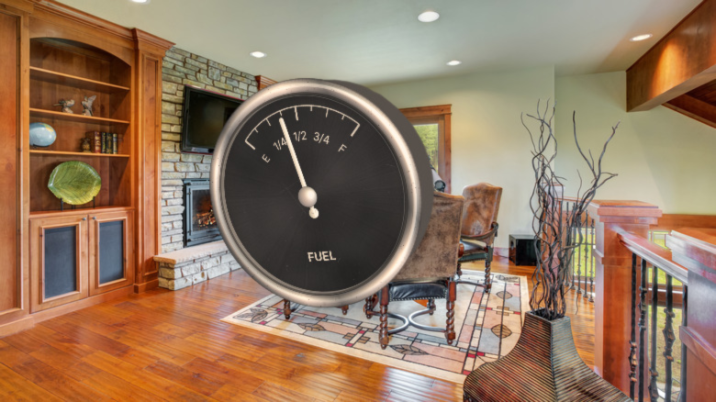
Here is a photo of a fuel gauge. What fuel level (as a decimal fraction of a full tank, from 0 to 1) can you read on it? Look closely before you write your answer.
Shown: 0.375
